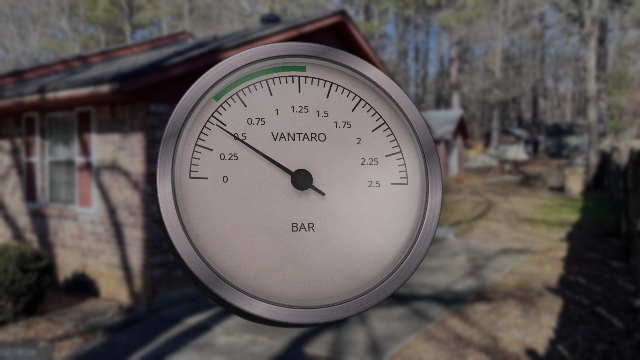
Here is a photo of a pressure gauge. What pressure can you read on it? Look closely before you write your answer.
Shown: 0.45 bar
